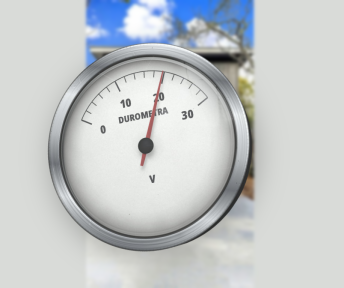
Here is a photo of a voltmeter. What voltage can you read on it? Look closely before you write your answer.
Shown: 20 V
